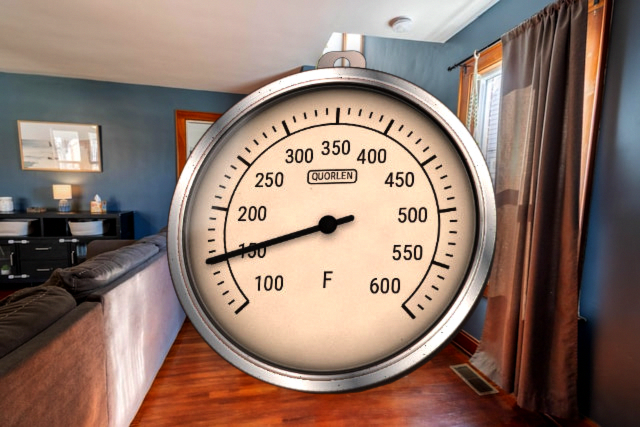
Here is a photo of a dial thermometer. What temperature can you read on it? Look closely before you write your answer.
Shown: 150 °F
